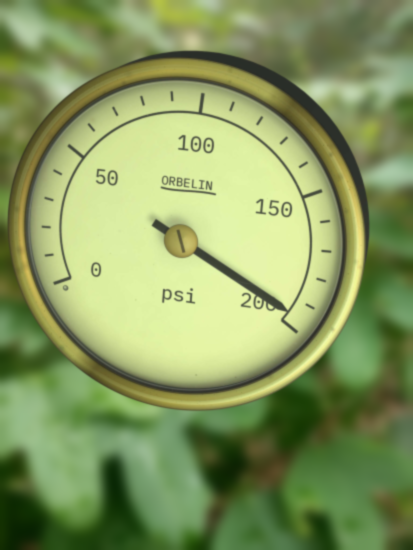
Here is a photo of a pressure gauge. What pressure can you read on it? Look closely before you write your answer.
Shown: 195 psi
